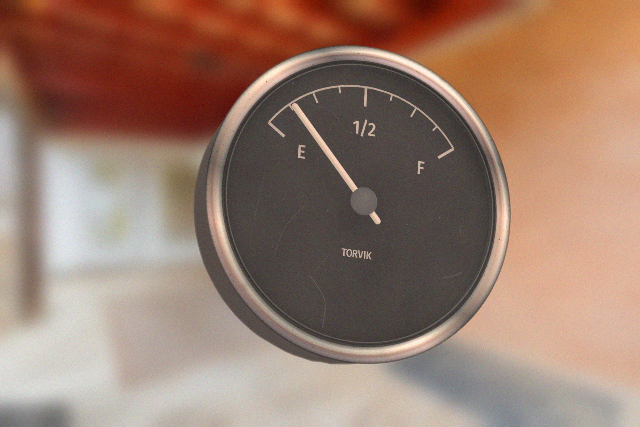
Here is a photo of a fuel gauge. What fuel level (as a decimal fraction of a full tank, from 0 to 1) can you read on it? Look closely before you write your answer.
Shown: 0.125
